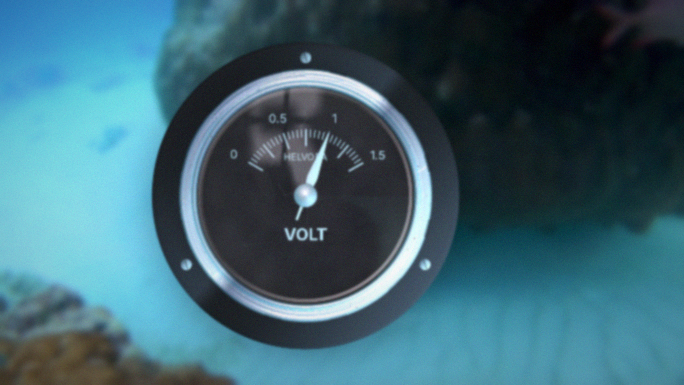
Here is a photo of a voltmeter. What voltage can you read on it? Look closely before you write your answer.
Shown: 1 V
